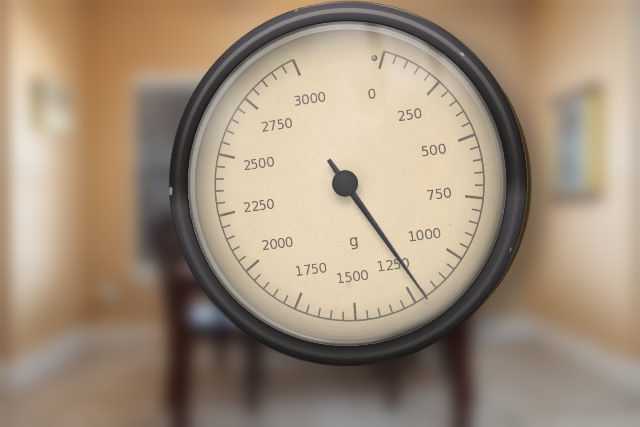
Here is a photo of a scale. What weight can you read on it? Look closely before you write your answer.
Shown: 1200 g
